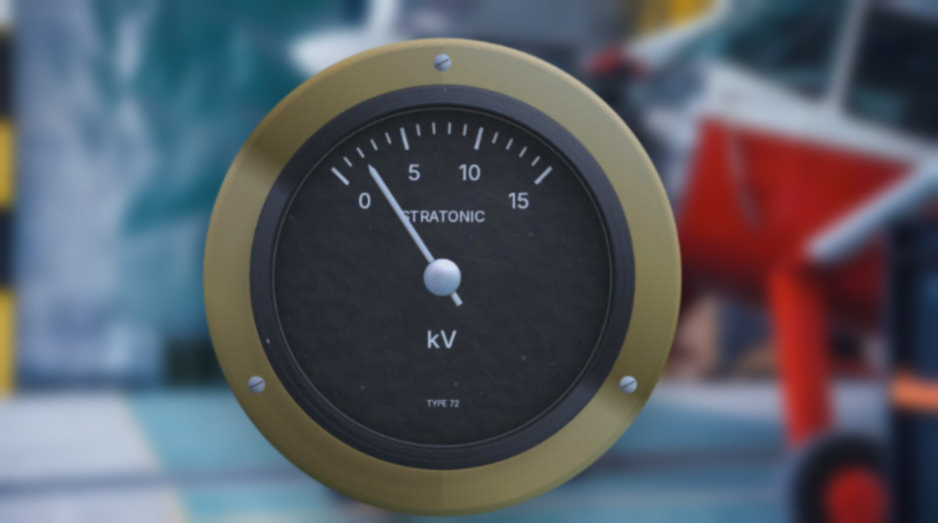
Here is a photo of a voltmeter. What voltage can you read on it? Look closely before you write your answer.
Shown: 2 kV
